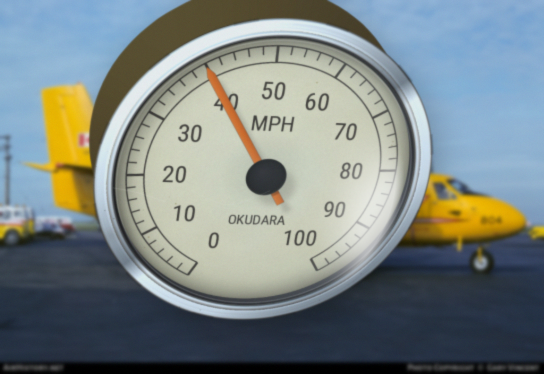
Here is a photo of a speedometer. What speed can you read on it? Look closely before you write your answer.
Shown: 40 mph
